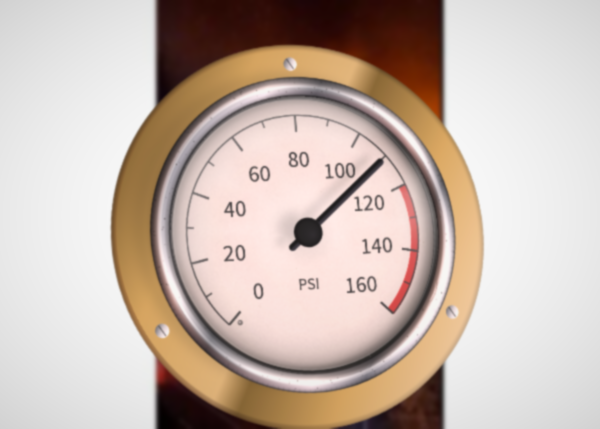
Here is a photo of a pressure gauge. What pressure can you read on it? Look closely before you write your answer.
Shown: 110 psi
